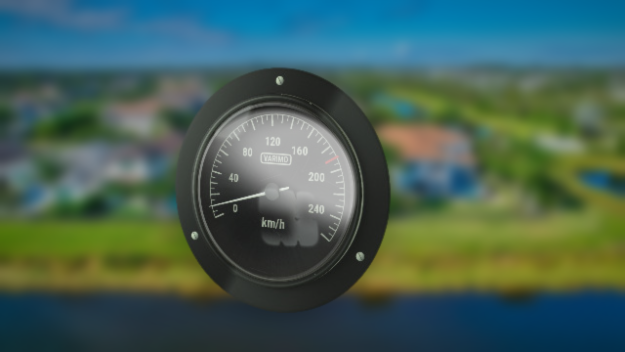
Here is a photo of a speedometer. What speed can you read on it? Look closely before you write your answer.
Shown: 10 km/h
